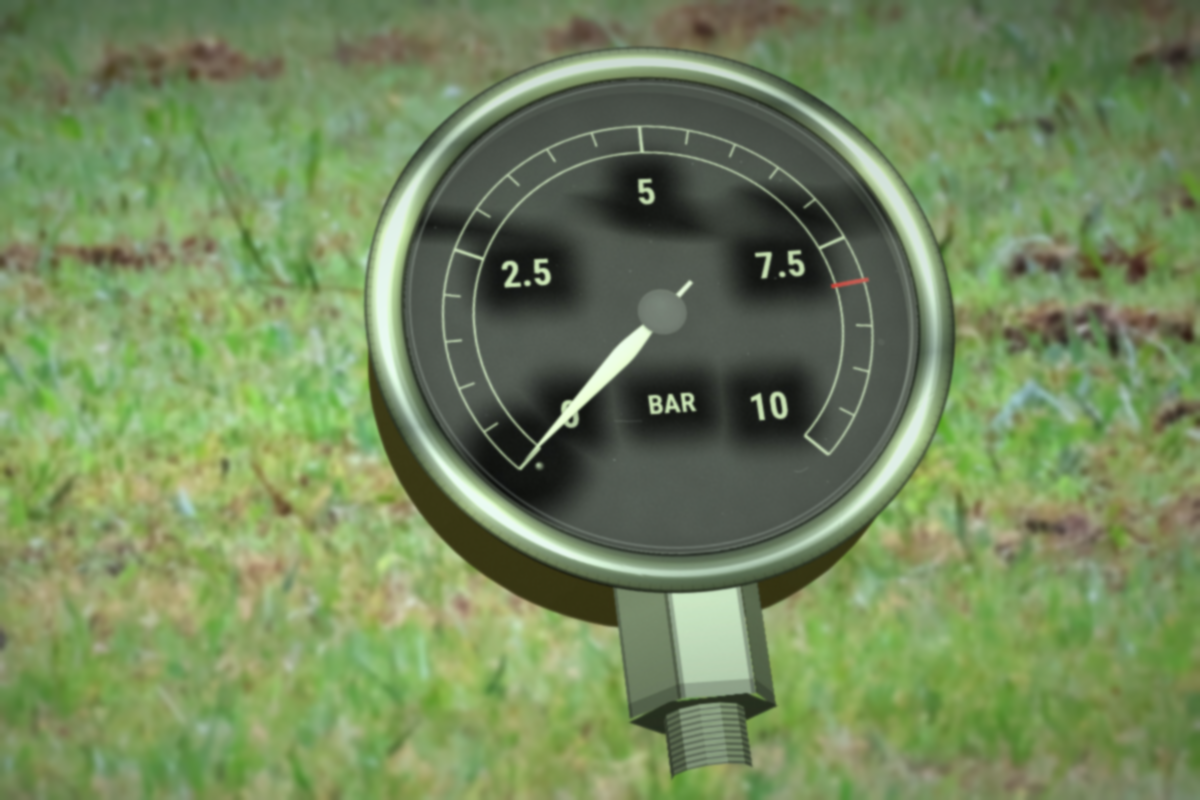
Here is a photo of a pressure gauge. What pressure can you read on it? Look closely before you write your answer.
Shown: 0 bar
